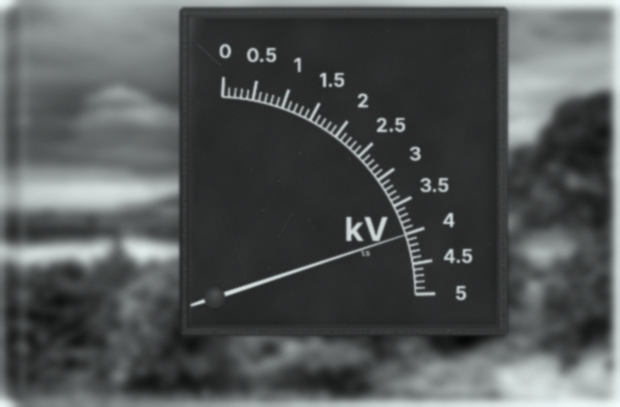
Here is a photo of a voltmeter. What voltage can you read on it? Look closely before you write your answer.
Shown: 4 kV
